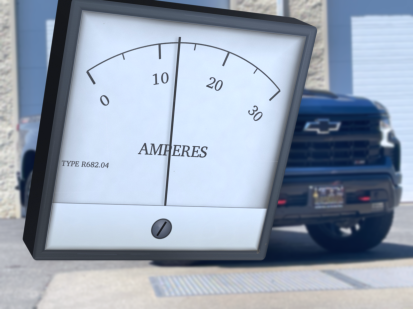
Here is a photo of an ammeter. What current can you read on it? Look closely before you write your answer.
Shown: 12.5 A
